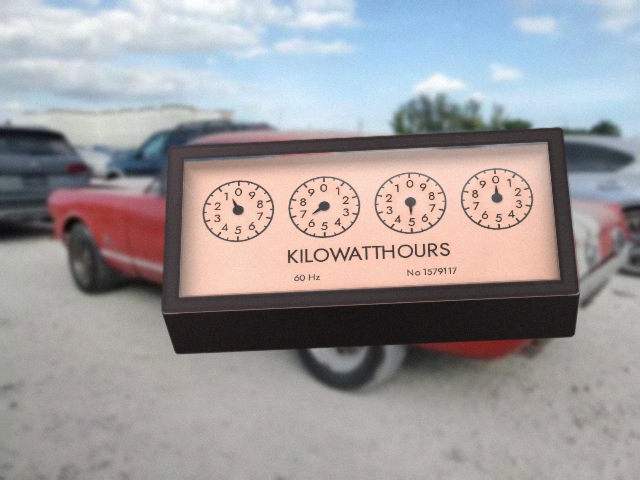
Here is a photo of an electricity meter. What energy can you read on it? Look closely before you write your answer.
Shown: 650 kWh
